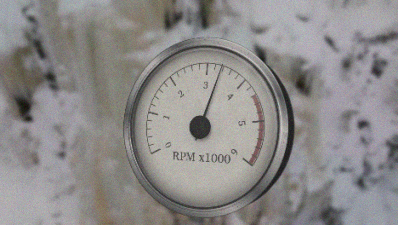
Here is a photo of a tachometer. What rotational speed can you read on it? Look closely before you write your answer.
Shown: 3400 rpm
